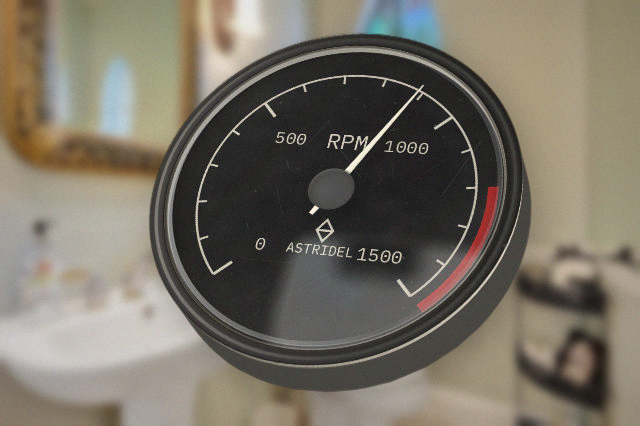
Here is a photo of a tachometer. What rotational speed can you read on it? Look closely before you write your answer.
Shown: 900 rpm
